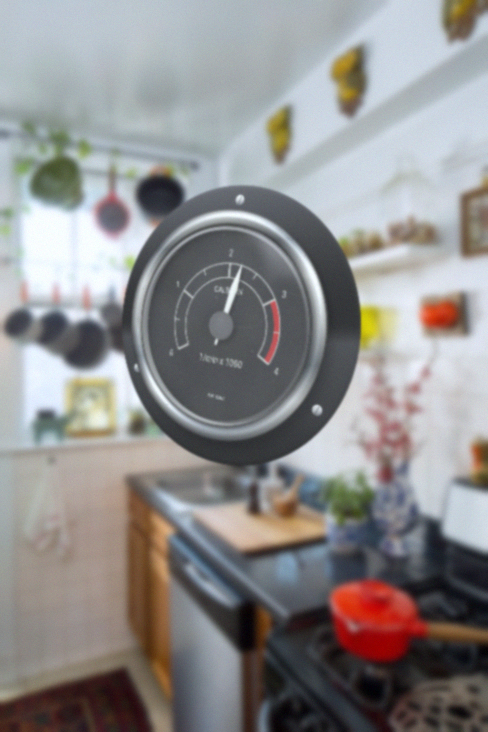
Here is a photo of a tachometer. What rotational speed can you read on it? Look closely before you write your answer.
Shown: 2250 rpm
